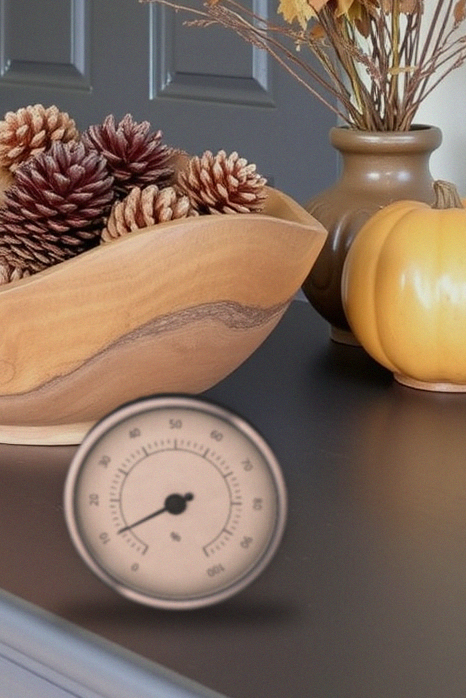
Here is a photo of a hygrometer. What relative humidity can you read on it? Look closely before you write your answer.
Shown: 10 %
